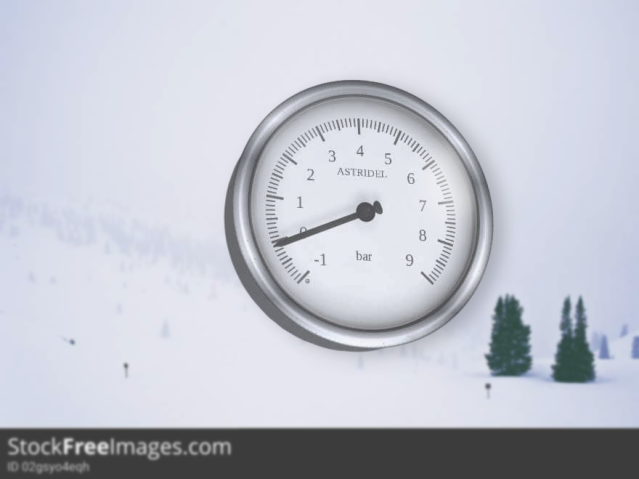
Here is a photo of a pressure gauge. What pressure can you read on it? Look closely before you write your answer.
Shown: -0.1 bar
